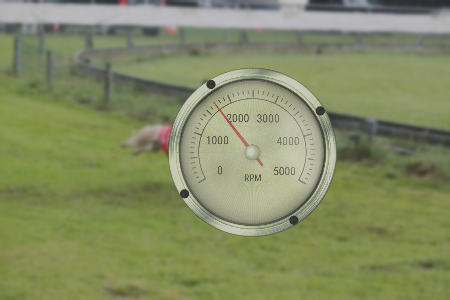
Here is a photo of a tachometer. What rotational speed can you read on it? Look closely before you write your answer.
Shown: 1700 rpm
